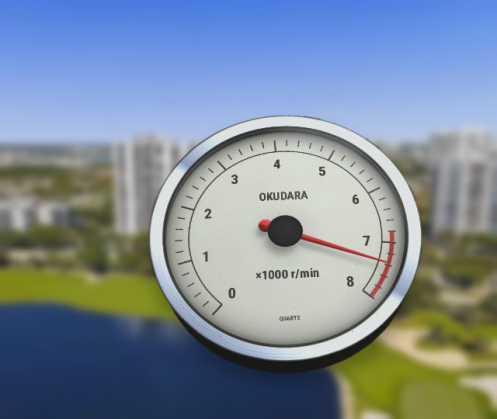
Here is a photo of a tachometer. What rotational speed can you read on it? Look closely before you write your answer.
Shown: 7400 rpm
